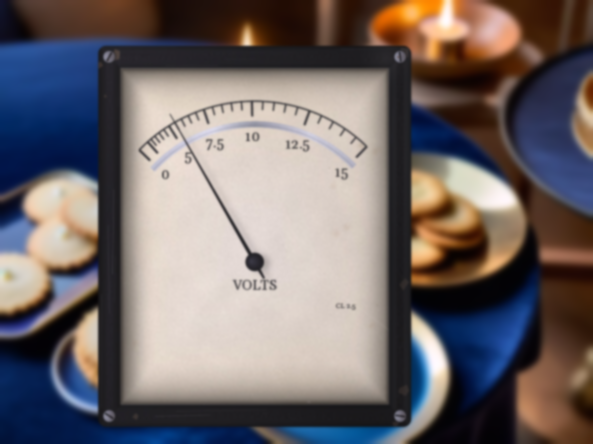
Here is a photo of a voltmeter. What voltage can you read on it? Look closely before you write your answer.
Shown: 5.5 V
